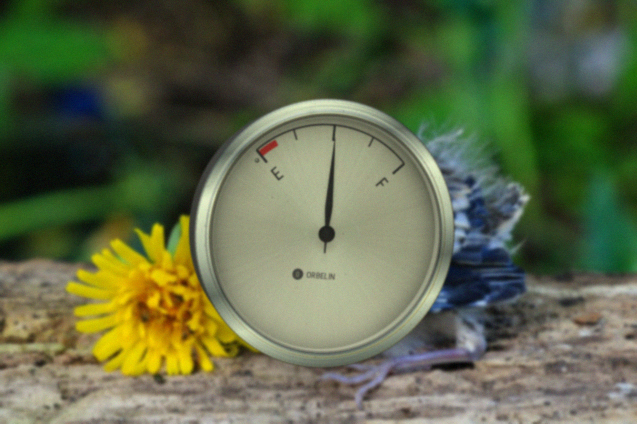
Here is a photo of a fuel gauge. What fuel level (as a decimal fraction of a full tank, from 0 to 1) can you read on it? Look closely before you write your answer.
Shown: 0.5
